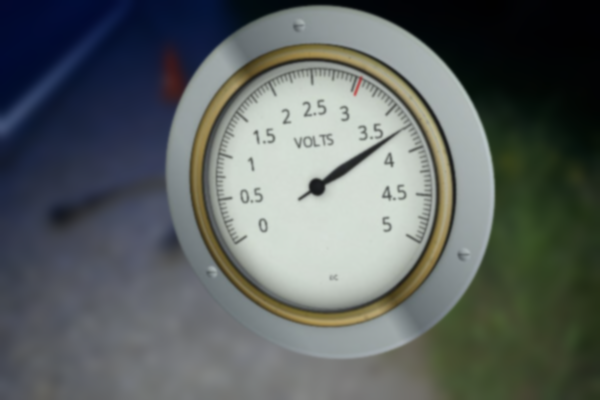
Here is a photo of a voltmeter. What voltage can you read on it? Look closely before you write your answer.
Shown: 3.75 V
